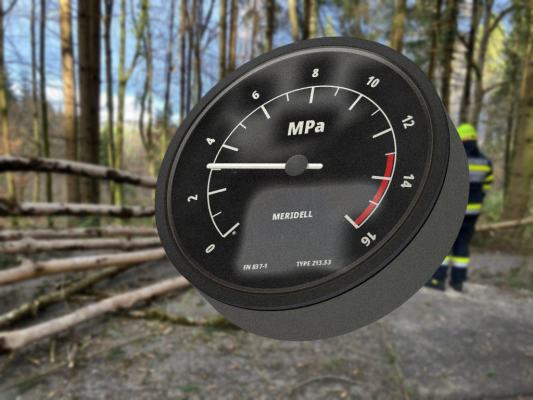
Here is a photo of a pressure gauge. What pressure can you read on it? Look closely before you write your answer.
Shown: 3 MPa
